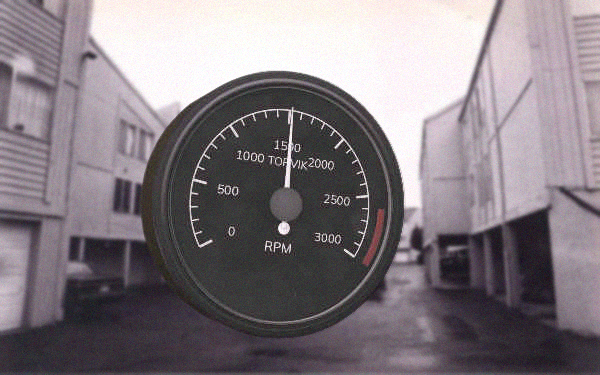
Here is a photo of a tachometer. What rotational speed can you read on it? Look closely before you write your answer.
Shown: 1500 rpm
